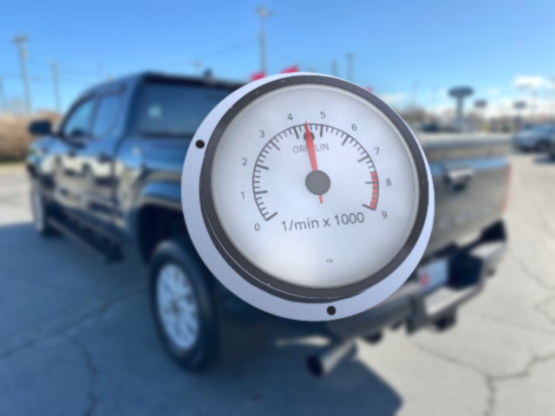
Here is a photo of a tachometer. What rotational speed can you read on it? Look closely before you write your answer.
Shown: 4400 rpm
